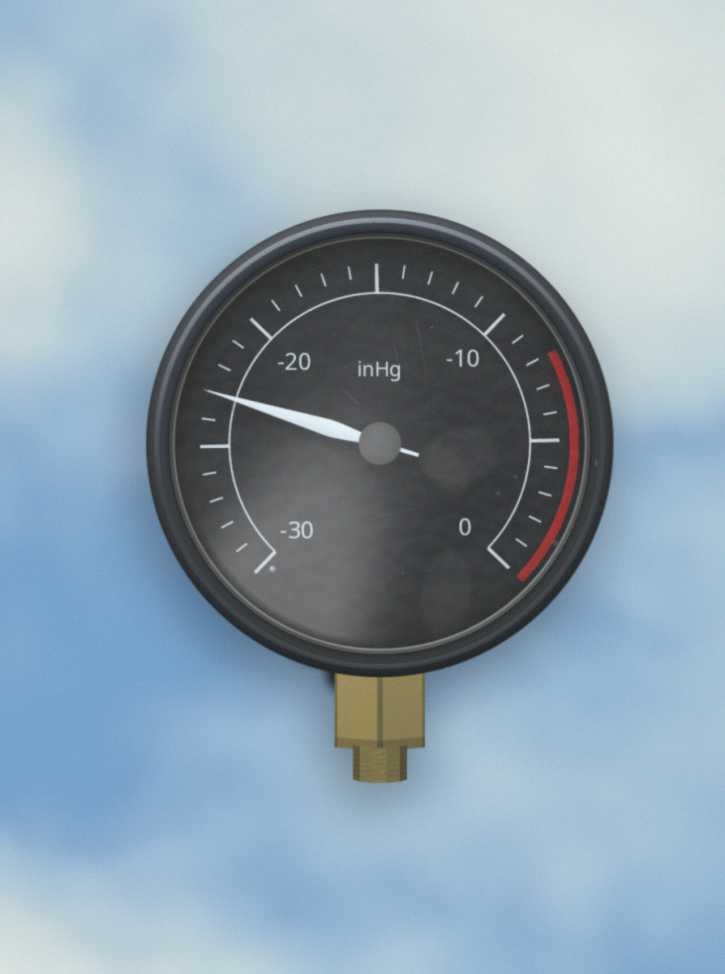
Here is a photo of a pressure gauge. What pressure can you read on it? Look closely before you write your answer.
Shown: -23 inHg
